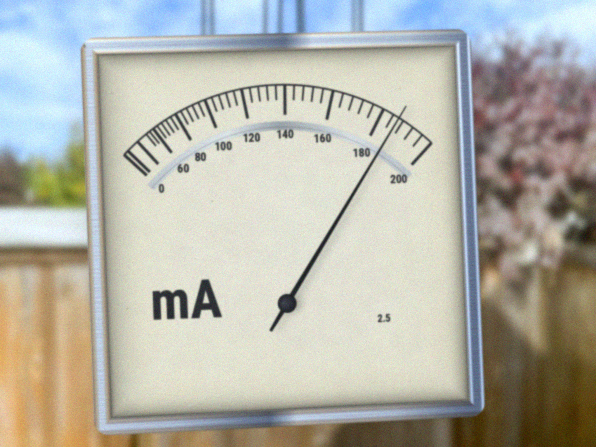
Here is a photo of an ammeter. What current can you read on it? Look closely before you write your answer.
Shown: 186 mA
